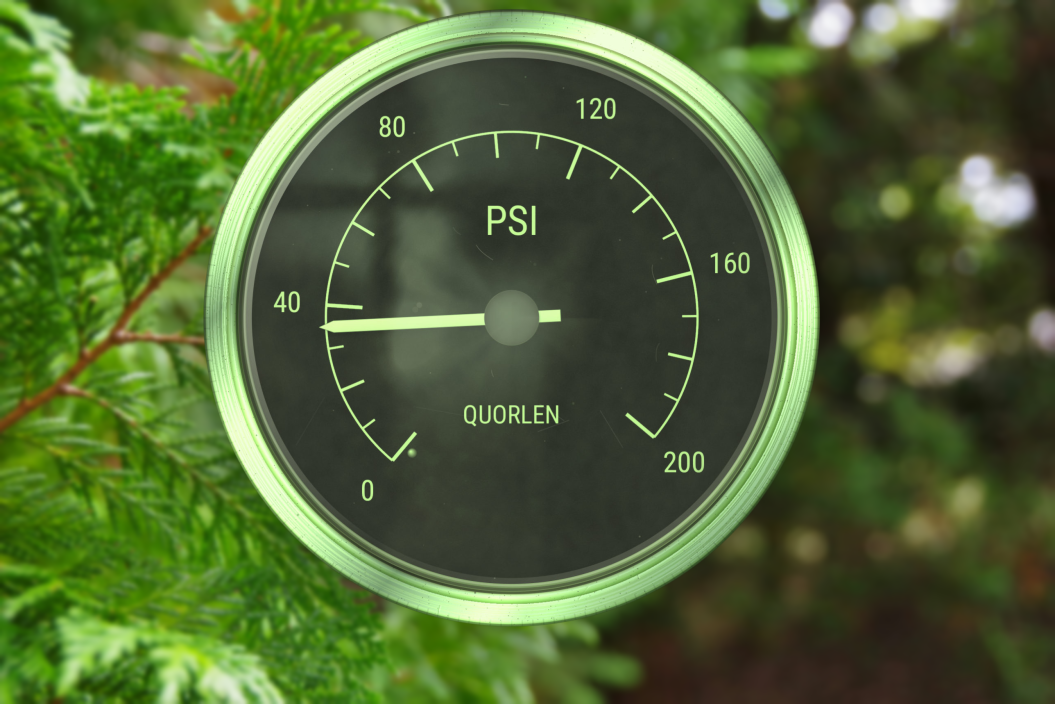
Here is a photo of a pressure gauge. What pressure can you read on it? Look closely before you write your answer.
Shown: 35 psi
